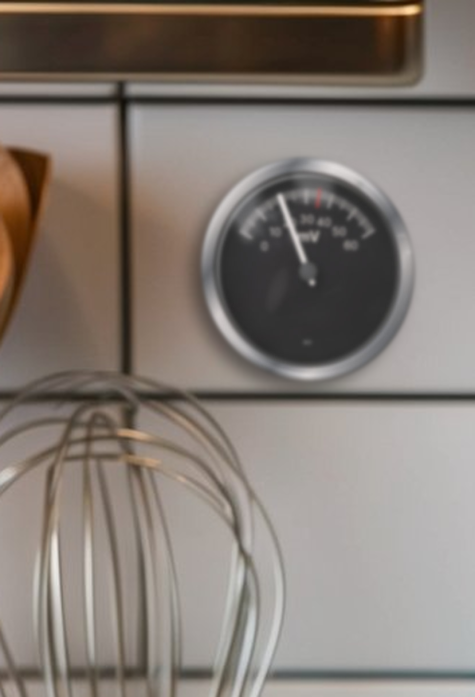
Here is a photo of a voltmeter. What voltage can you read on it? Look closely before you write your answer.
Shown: 20 mV
